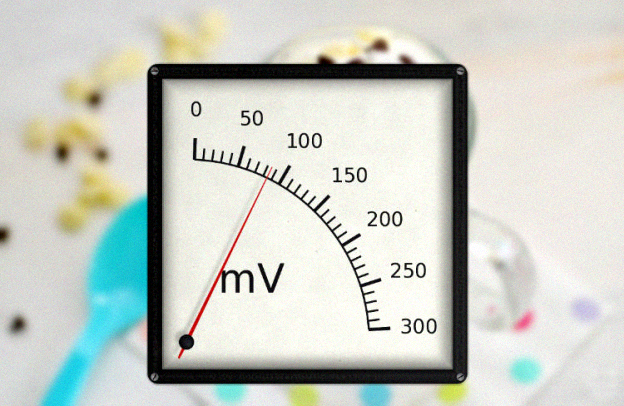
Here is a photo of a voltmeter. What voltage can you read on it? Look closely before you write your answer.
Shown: 85 mV
